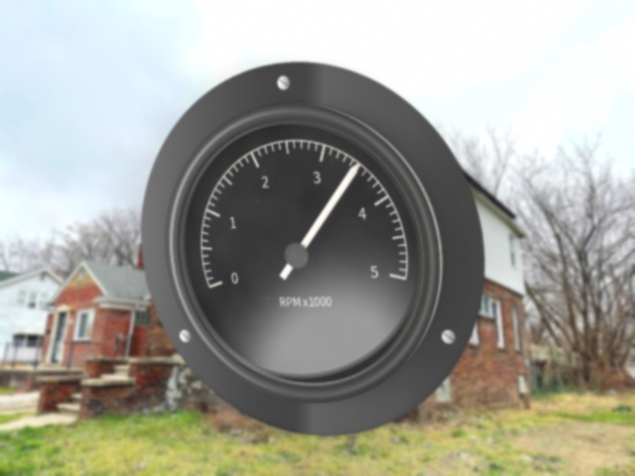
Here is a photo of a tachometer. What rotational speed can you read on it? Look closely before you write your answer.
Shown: 3500 rpm
